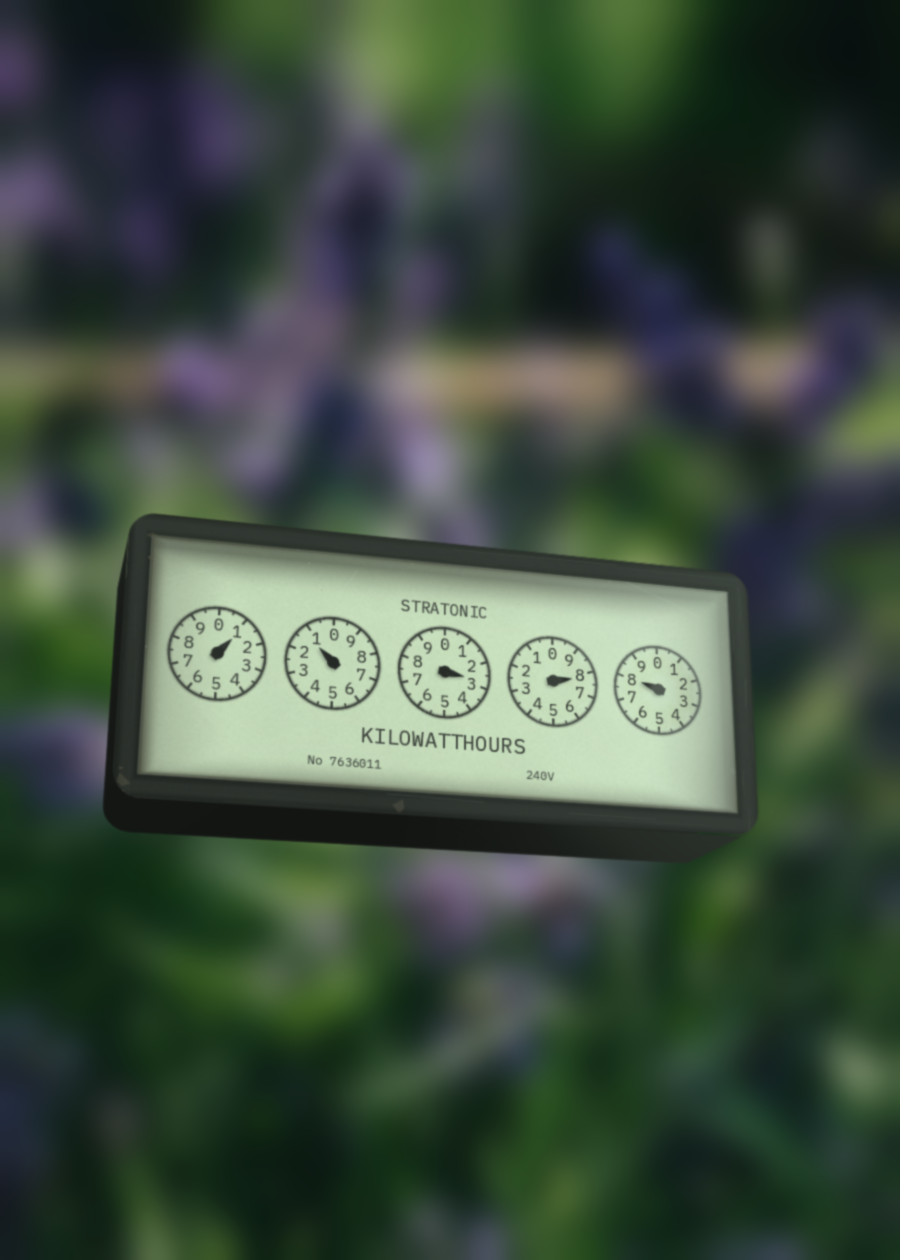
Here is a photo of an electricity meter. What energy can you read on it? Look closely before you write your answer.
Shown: 11278 kWh
